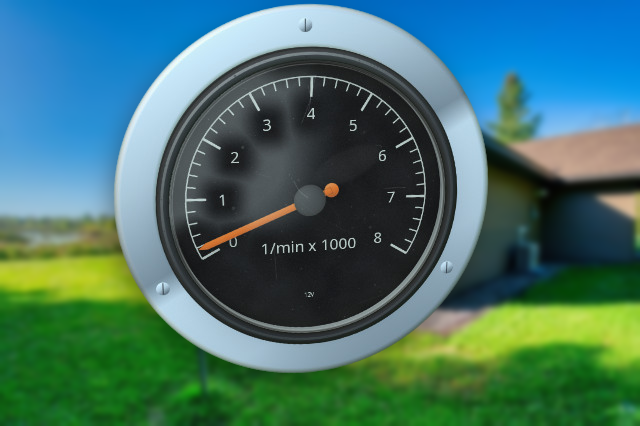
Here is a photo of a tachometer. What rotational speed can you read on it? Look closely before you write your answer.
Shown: 200 rpm
